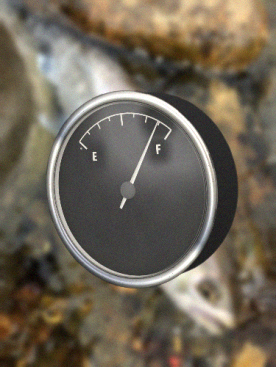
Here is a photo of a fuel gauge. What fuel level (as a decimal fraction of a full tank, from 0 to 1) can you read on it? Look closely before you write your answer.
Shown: 0.875
